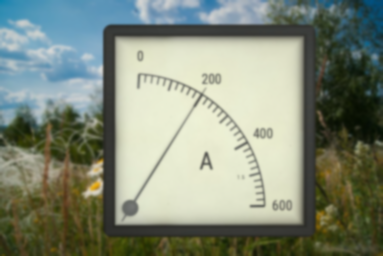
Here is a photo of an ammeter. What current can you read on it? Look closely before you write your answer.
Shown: 200 A
